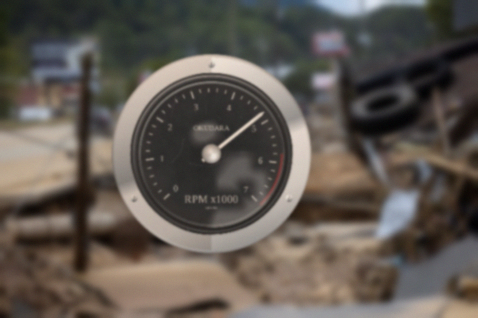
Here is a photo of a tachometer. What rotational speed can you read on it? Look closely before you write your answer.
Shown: 4800 rpm
